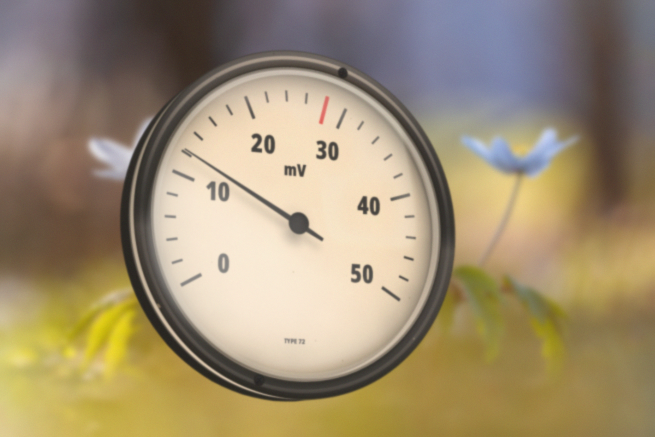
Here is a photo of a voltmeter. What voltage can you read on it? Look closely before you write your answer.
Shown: 12 mV
